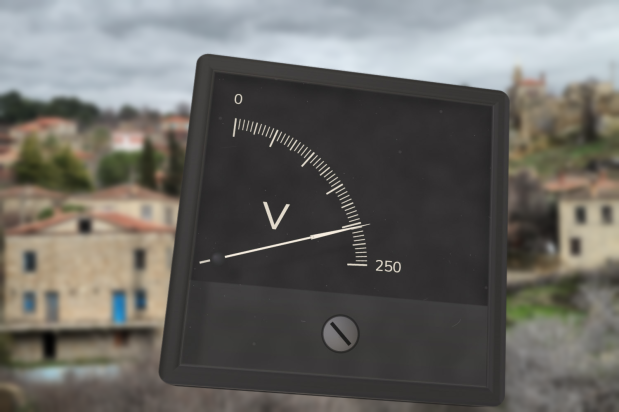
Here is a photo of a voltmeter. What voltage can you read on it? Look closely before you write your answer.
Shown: 205 V
